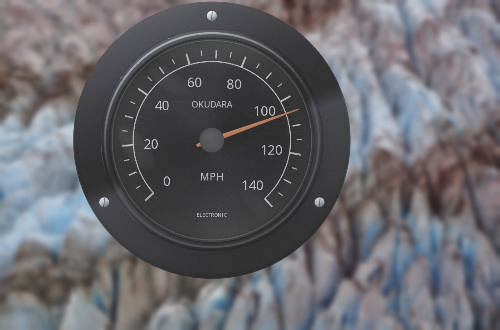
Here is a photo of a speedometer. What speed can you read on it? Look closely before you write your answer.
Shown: 105 mph
